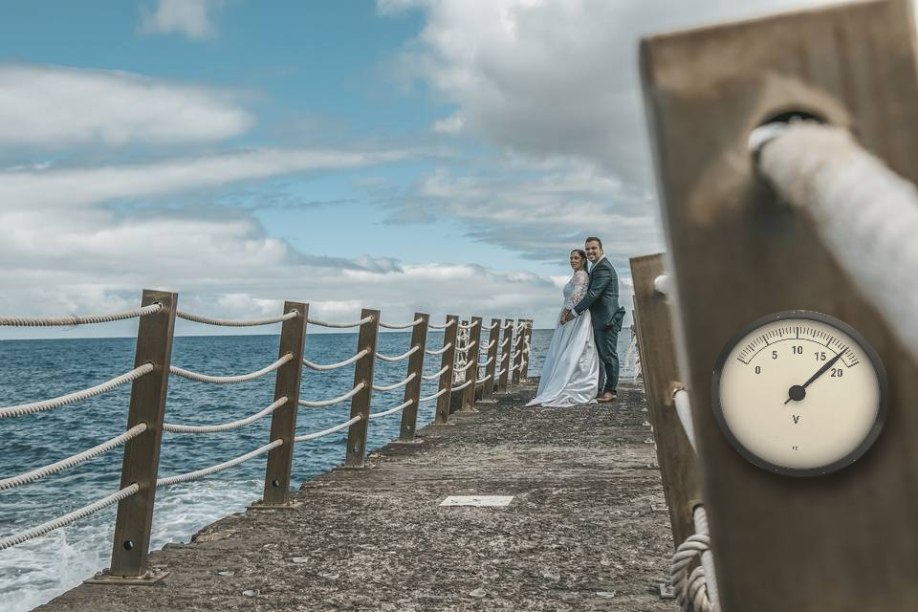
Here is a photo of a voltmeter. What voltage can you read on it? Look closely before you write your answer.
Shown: 17.5 V
